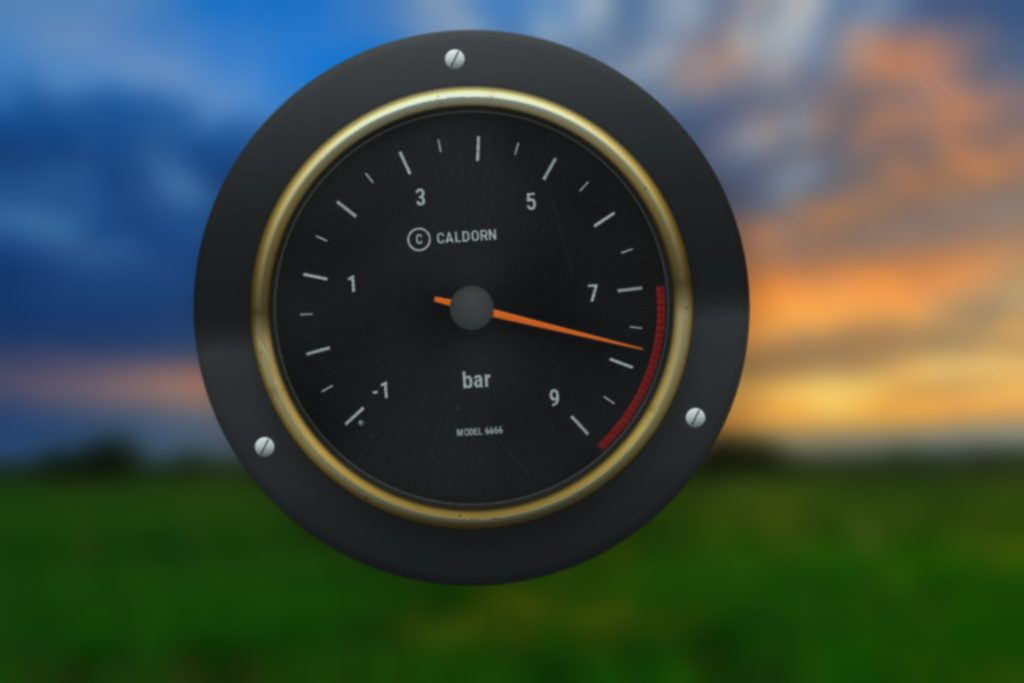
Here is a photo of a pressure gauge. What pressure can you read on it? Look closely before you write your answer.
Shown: 7.75 bar
